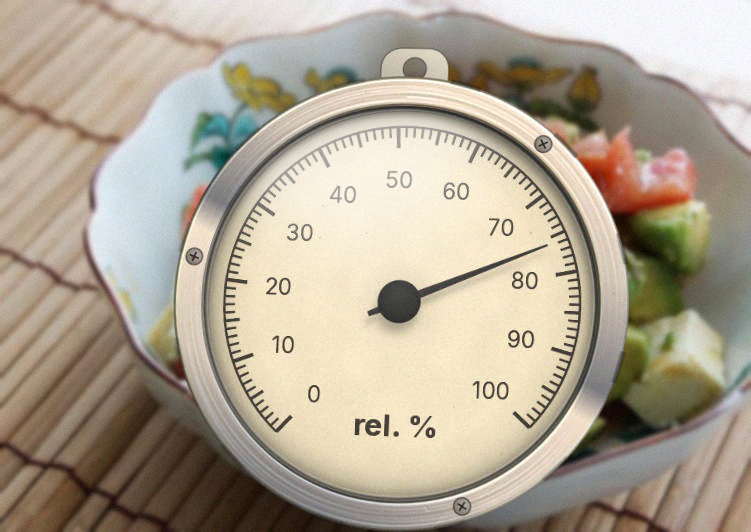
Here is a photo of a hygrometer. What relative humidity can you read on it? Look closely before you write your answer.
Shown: 76 %
